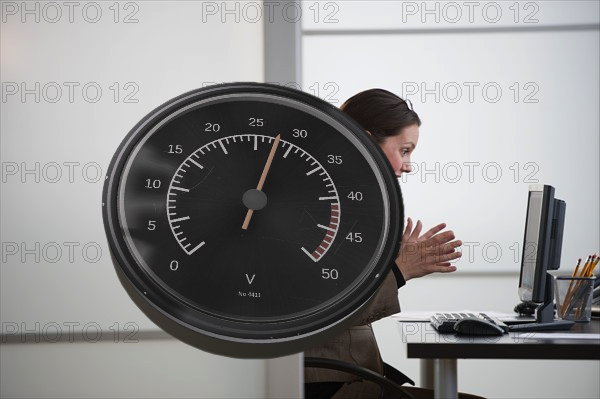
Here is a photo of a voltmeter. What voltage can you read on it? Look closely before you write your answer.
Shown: 28 V
